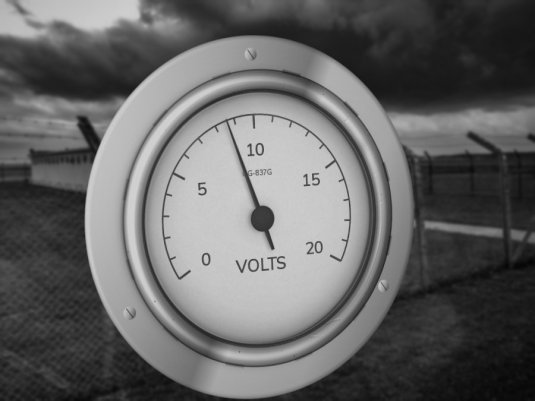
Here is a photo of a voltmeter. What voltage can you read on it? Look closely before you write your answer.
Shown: 8.5 V
